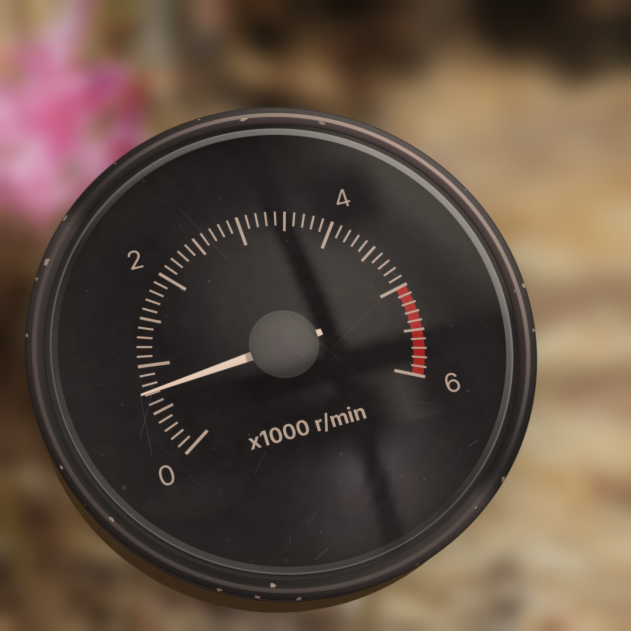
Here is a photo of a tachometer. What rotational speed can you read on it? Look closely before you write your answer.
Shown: 700 rpm
